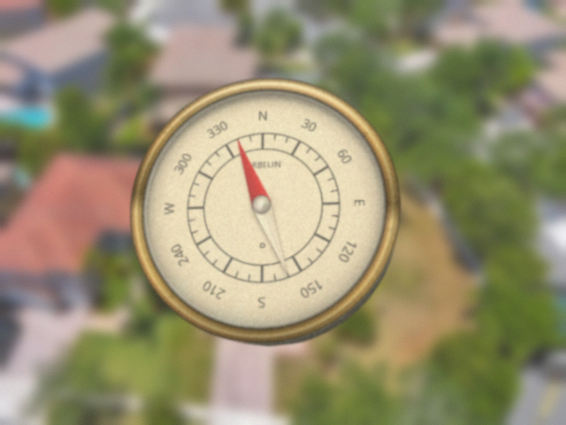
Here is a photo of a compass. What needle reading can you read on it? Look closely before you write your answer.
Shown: 340 °
